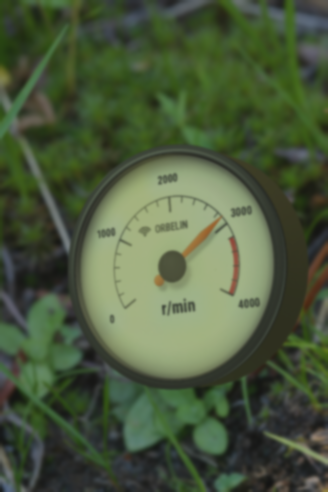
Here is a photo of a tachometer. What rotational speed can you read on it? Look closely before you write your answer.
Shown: 2900 rpm
